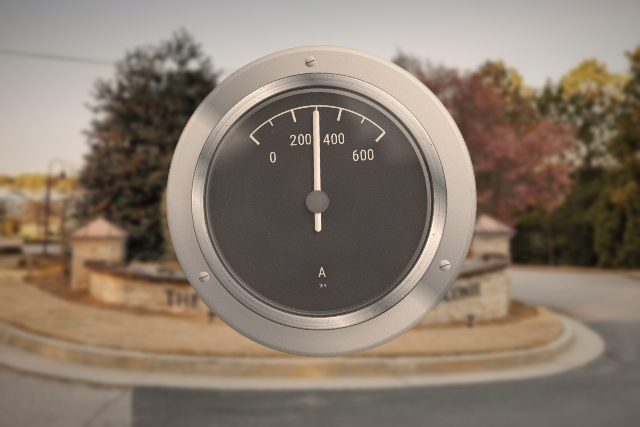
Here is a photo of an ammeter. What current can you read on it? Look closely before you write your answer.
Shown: 300 A
